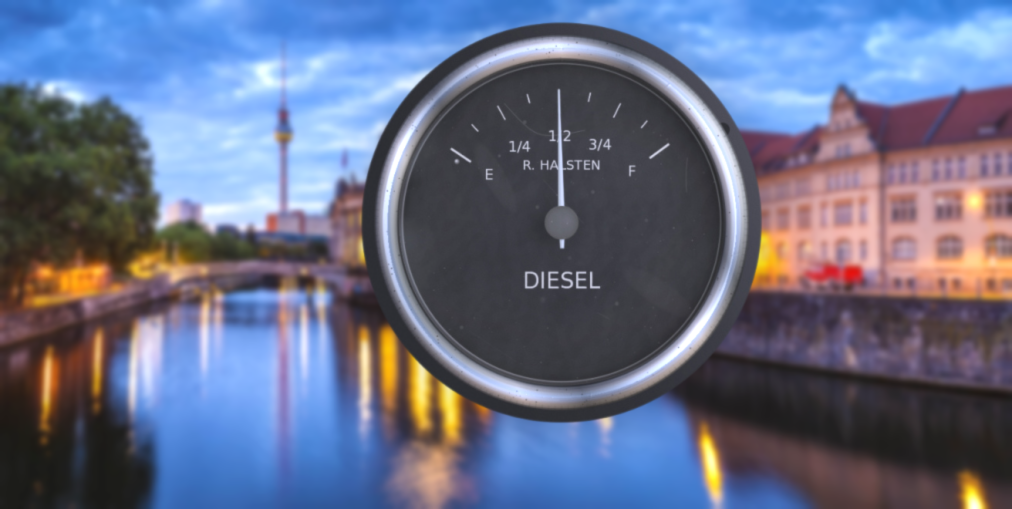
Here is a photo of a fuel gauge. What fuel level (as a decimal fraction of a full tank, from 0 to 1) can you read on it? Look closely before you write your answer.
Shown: 0.5
